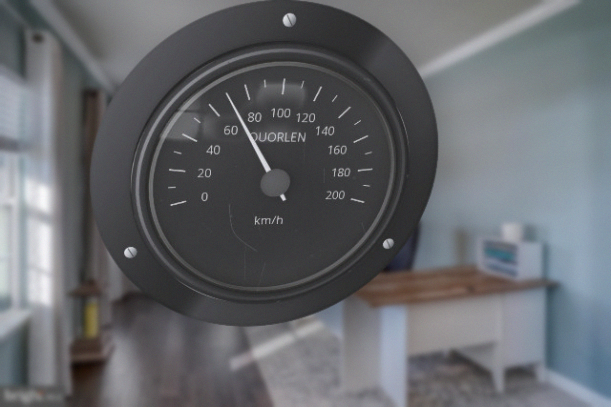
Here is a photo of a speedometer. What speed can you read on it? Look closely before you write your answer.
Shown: 70 km/h
